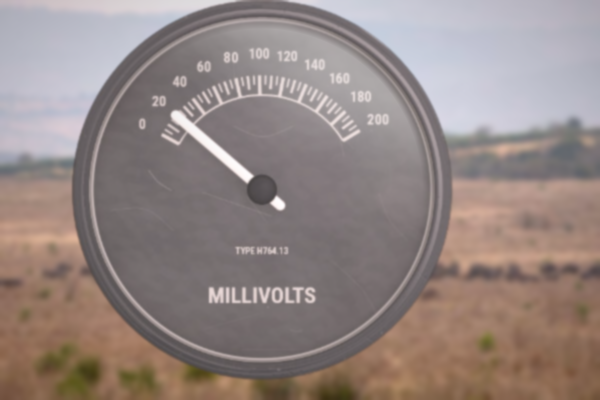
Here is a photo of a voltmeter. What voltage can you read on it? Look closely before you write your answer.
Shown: 20 mV
